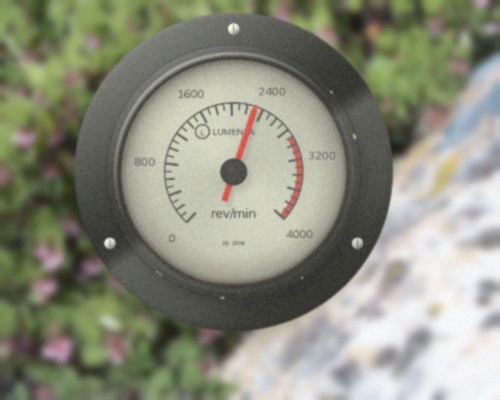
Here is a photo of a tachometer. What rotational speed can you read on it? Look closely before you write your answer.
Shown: 2300 rpm
